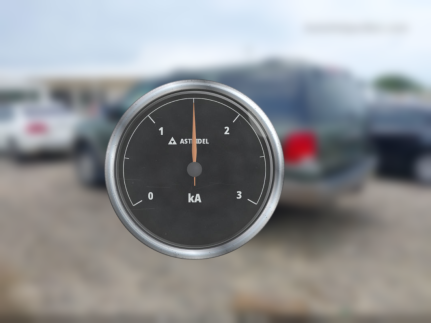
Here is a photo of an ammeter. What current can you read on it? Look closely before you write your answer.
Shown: 1.5 kA
